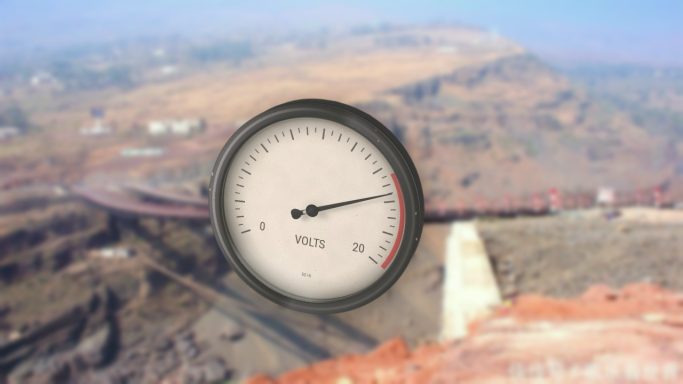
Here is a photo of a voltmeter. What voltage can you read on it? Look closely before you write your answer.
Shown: 15.5 V
